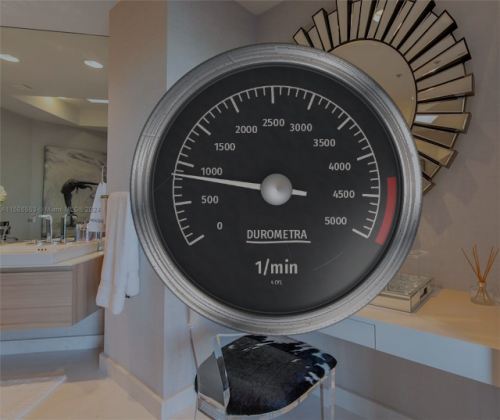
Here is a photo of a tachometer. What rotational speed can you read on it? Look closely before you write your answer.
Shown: 850 rpm
